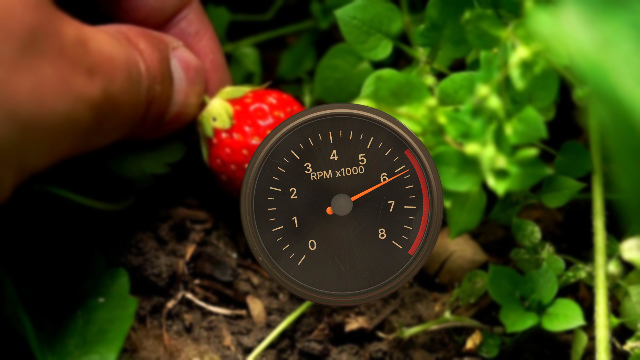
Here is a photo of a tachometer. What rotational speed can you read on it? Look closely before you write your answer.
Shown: 6125 rpm
